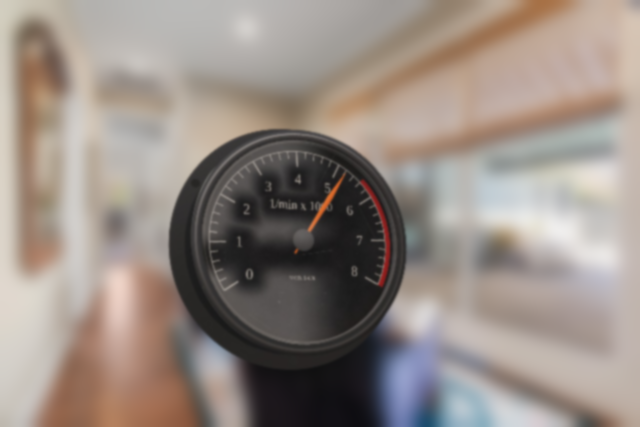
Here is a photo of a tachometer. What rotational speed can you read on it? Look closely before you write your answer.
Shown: 5200 rpm
